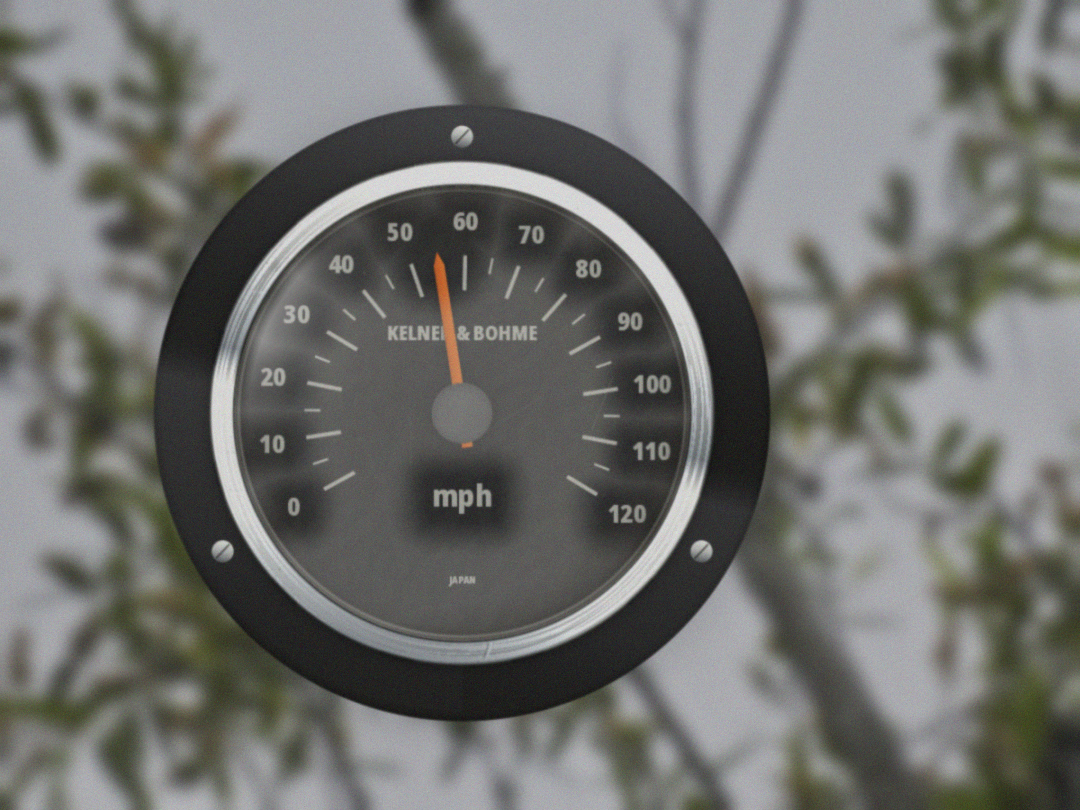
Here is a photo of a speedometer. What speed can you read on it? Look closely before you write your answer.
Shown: 55 mph
